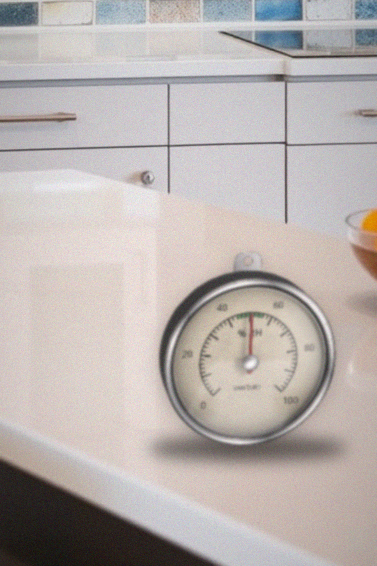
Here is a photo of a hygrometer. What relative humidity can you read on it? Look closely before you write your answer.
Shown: 50 %
